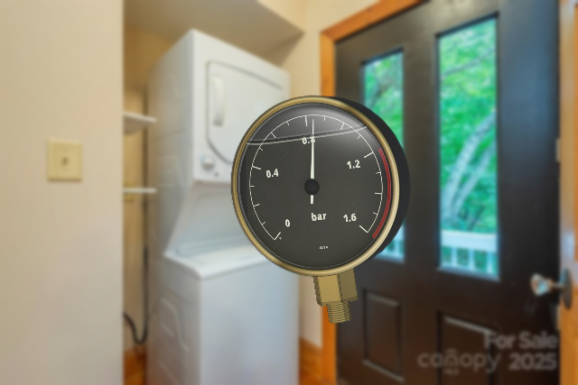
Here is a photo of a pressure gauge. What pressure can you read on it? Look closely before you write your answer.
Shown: 0.85 bar
